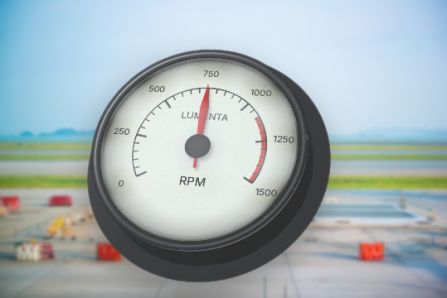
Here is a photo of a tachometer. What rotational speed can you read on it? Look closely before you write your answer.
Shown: 750 rpm
